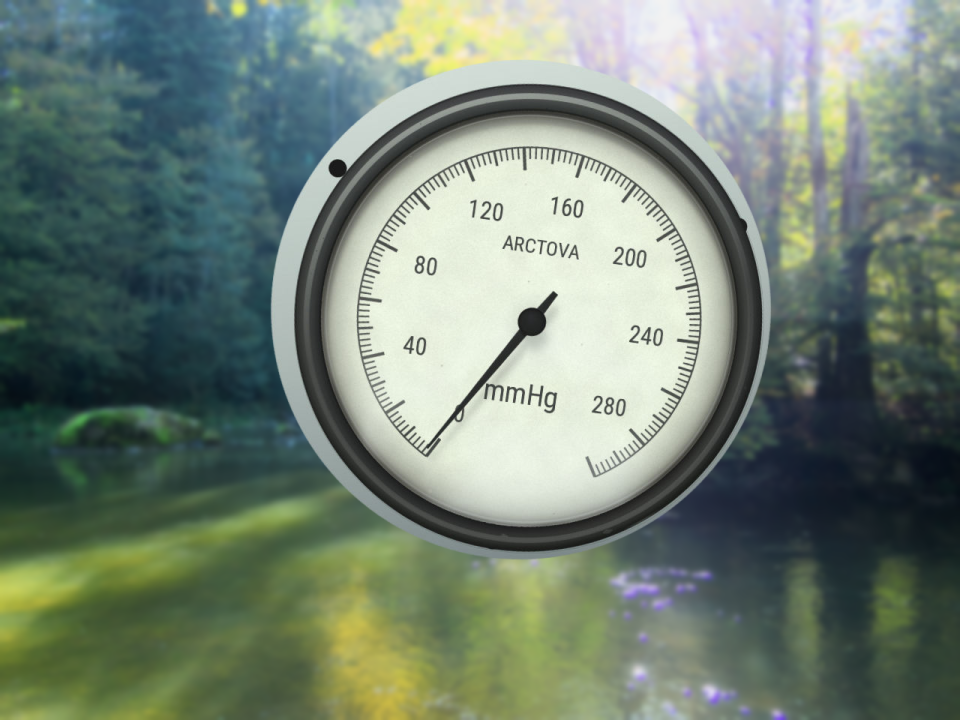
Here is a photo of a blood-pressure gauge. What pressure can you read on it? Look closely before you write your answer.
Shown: 2 mmHg
